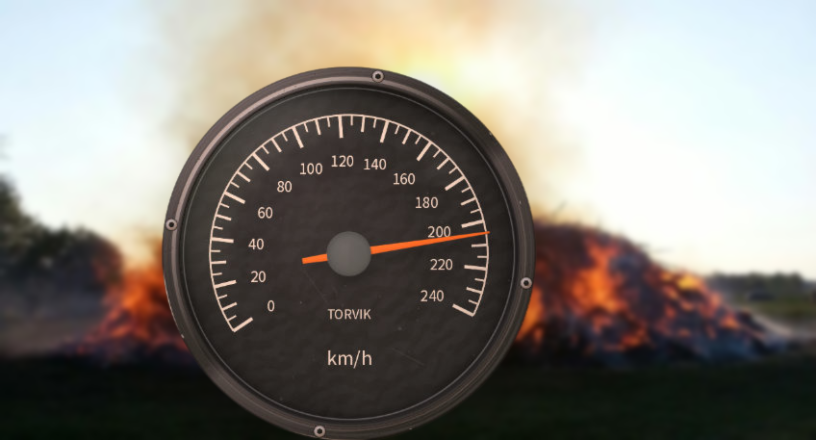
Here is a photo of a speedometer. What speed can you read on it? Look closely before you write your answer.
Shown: 205 km/h
